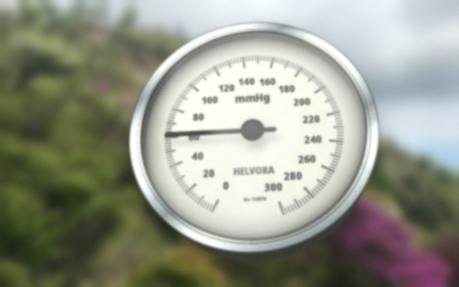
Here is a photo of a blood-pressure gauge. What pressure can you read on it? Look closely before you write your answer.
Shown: 60 mmHg
